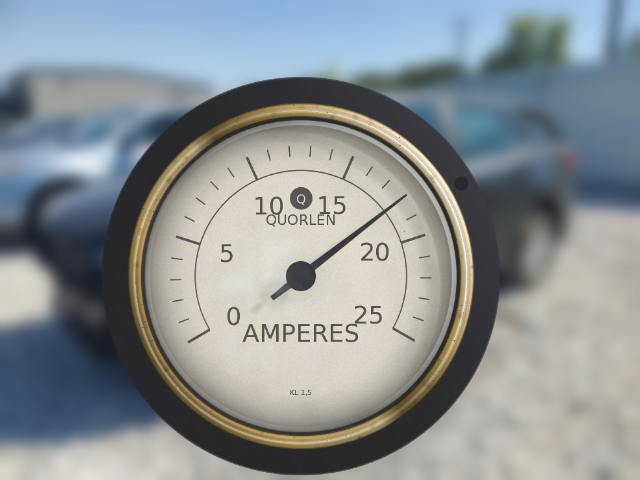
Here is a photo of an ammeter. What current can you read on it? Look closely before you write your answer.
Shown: 18 A
